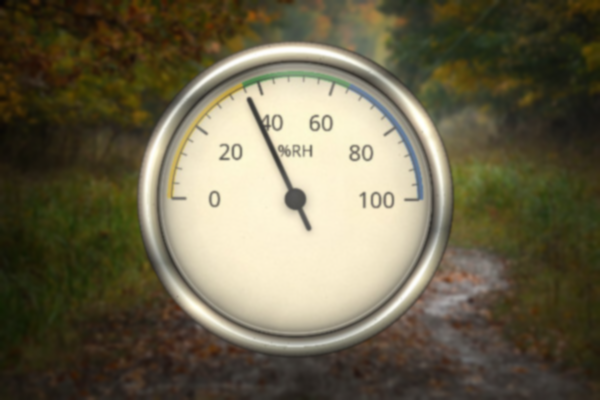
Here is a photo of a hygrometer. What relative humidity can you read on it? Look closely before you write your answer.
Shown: 36 %
